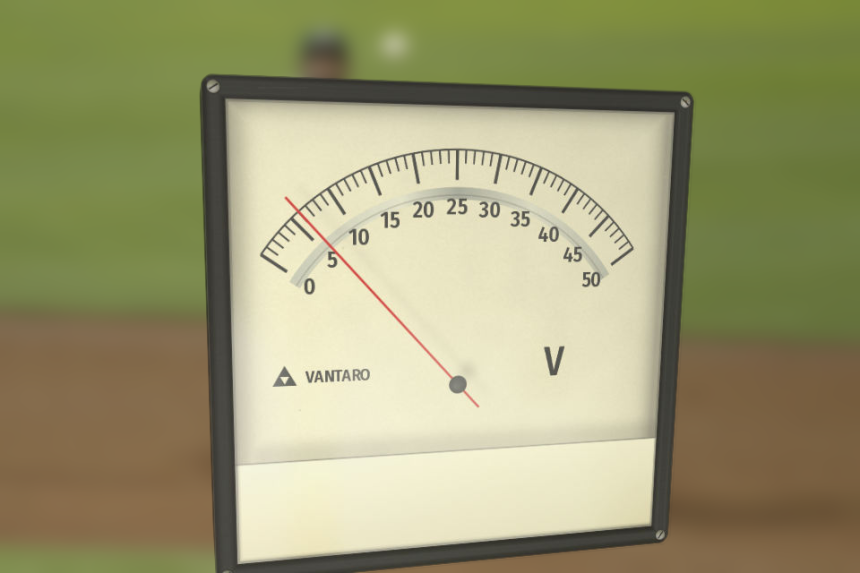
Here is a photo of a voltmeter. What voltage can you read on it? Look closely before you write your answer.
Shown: 6 V
